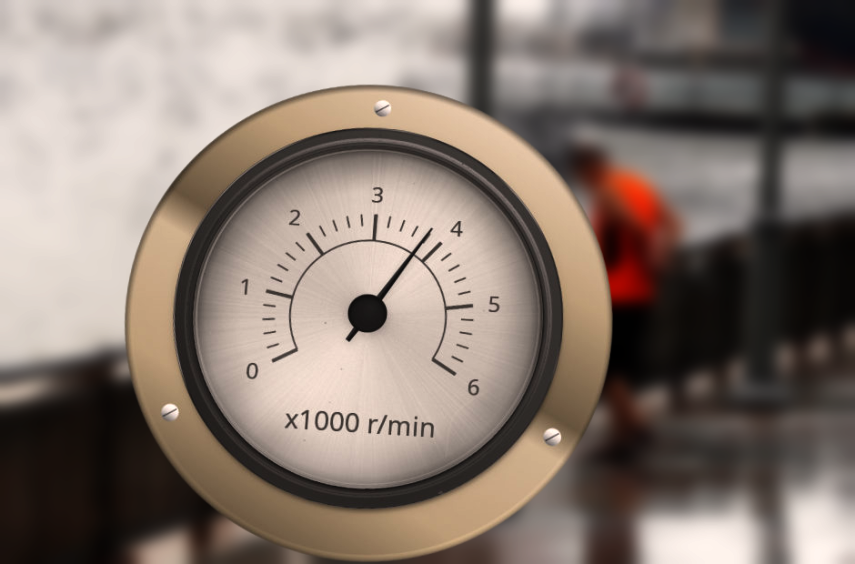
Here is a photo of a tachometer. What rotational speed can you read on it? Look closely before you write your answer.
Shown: 3800 rpm
